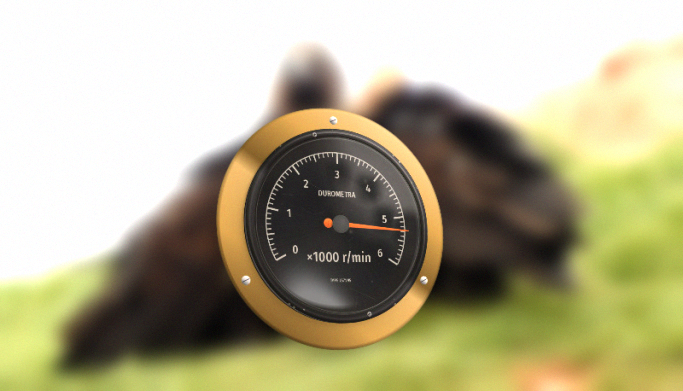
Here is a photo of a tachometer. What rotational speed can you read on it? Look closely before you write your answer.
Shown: 5300 rpm
